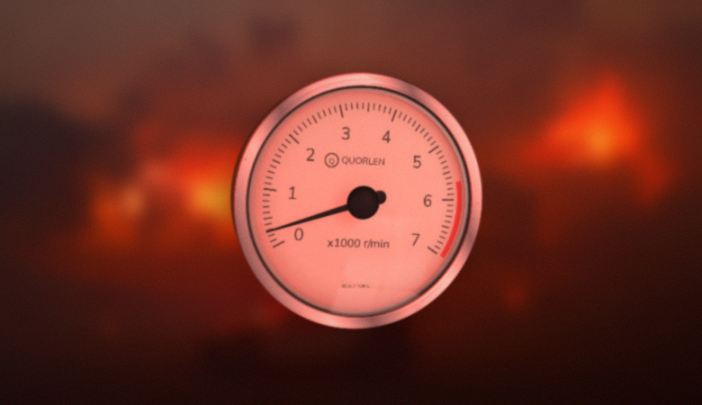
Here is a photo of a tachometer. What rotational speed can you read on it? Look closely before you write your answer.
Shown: 300 rpm
